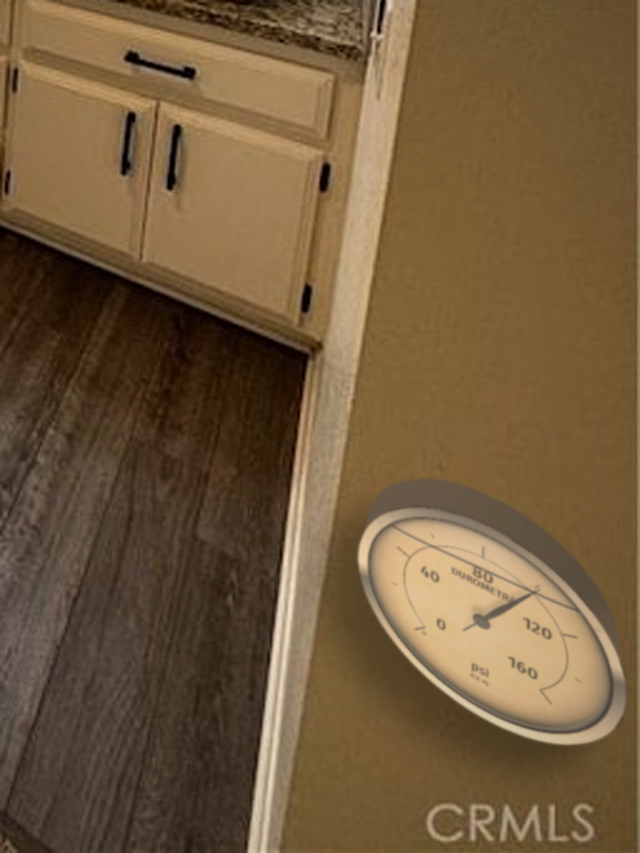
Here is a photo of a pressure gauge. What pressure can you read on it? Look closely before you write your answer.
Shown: 100 psi
